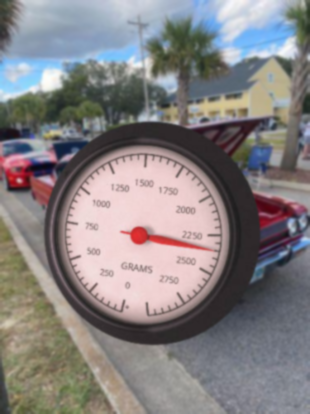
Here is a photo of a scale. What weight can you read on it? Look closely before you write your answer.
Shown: 2350 g
